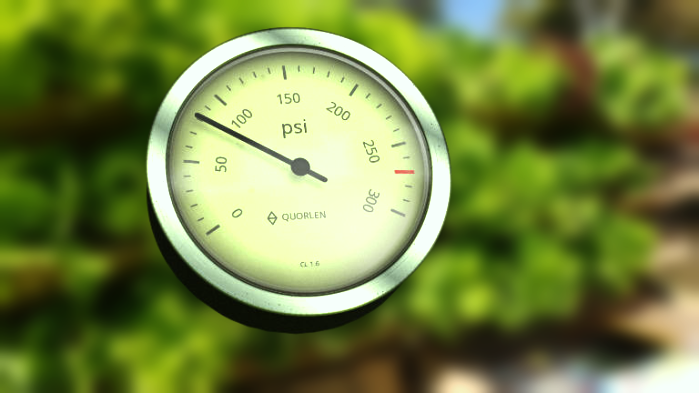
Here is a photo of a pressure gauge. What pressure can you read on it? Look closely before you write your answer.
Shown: 80 psi
